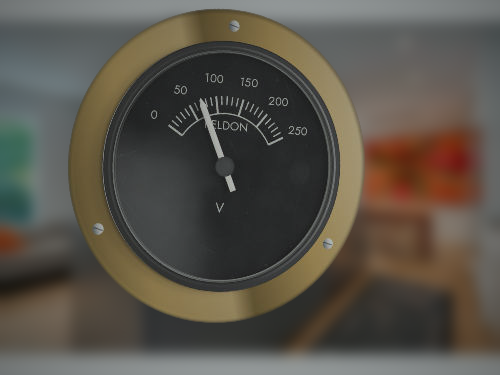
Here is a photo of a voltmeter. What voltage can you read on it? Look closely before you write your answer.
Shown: 70 V
